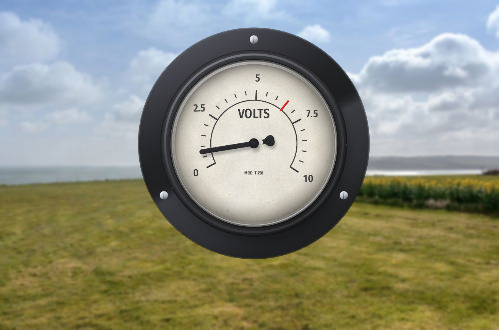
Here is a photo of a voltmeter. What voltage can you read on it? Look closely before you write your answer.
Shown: 0.75 V
